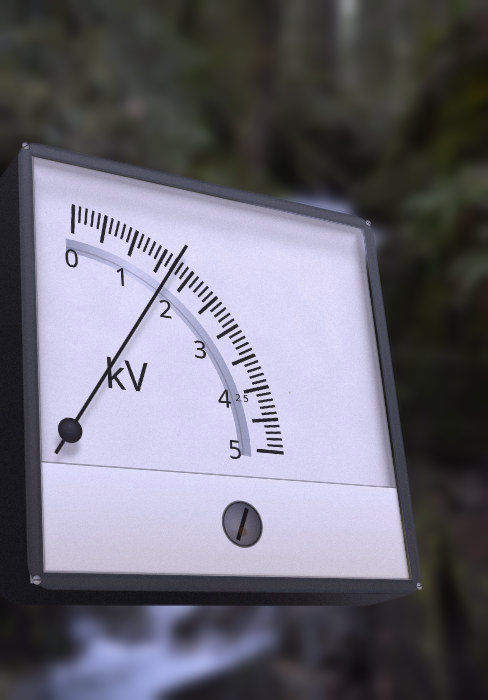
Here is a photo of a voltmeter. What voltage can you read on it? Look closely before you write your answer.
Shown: 1.7 kV
